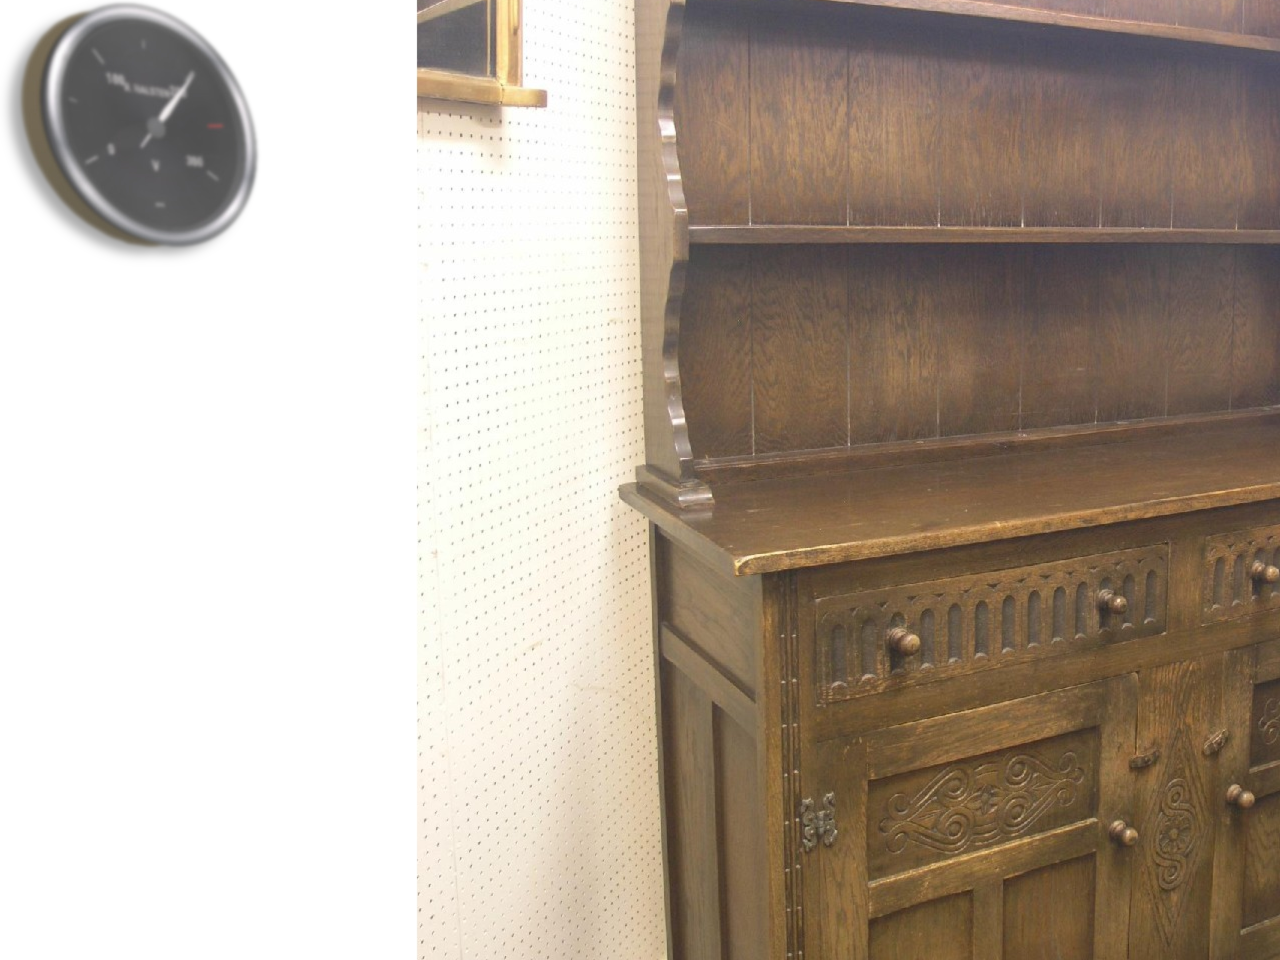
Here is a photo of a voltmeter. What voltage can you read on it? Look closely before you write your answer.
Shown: 200 V
